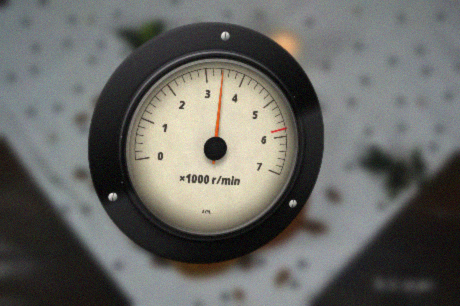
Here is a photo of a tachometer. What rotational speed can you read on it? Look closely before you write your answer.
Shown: 3400 rpm
